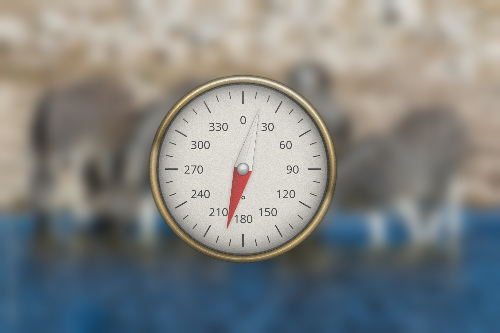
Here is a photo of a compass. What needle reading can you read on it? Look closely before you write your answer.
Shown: 195 °
